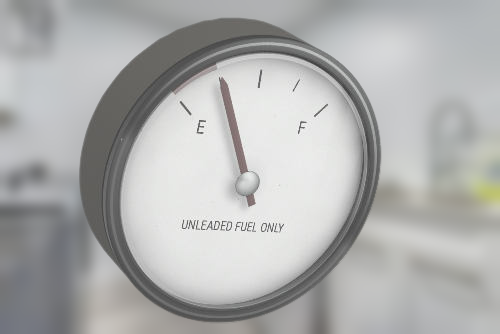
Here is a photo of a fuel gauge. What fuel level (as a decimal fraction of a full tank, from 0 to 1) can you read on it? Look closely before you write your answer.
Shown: 0.25
